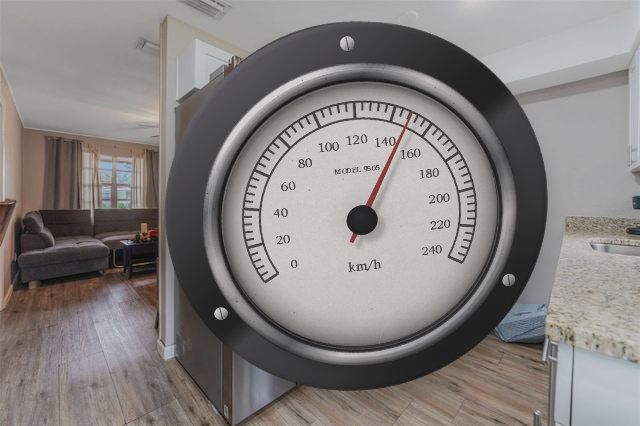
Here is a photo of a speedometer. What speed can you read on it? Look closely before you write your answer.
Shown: 148 km/h
